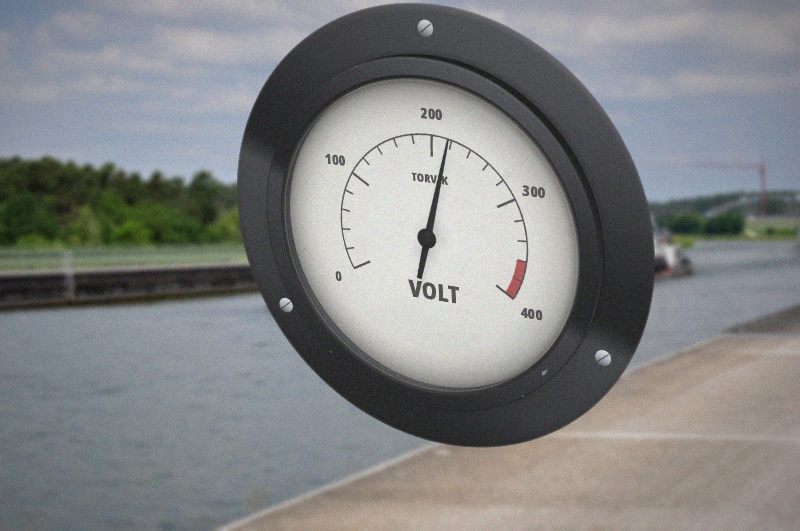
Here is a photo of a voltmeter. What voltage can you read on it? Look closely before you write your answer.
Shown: 220 V
